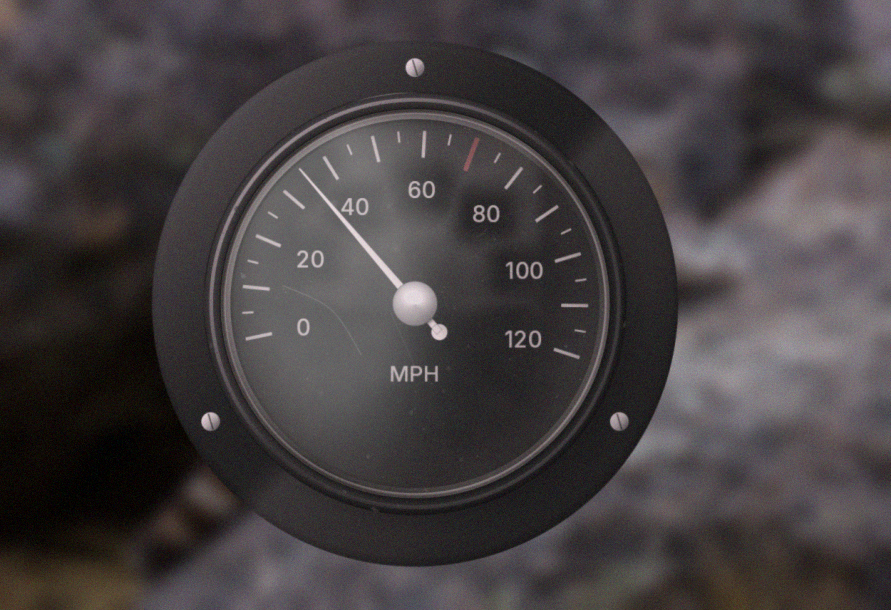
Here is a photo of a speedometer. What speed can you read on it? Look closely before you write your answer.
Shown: 35 mph
